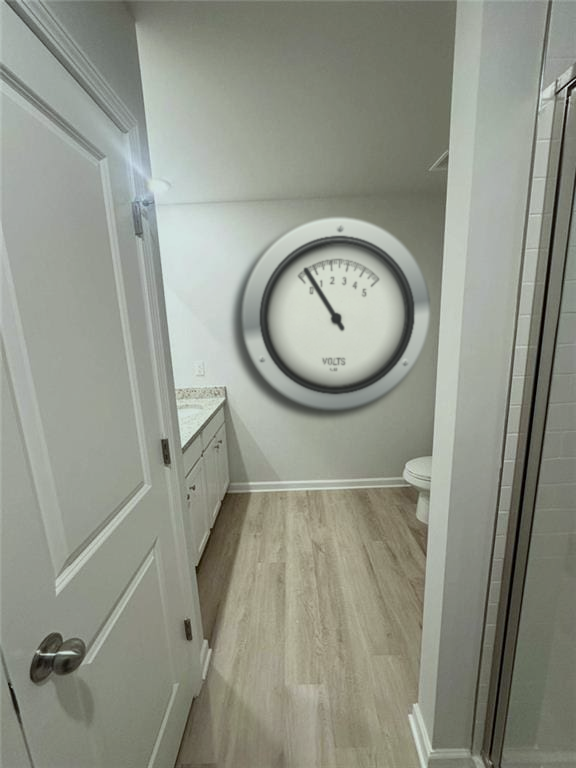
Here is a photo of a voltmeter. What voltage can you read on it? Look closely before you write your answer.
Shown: 0.5 V
